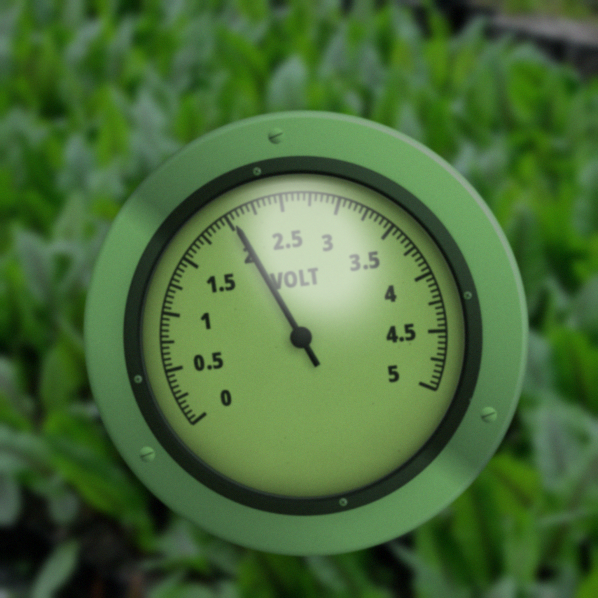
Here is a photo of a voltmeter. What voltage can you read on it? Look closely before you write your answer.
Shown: 2.05 V
